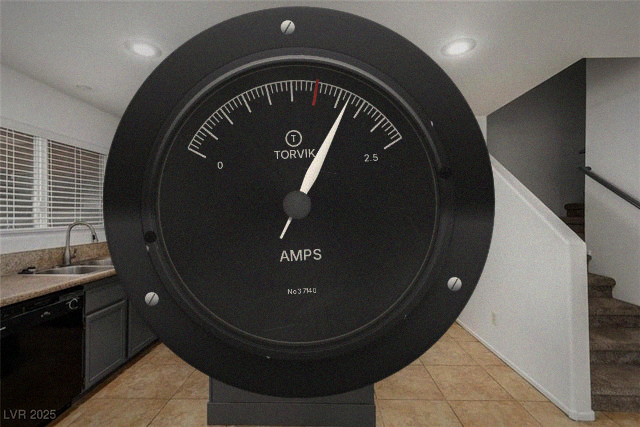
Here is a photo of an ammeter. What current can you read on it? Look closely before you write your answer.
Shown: 1.85 A
